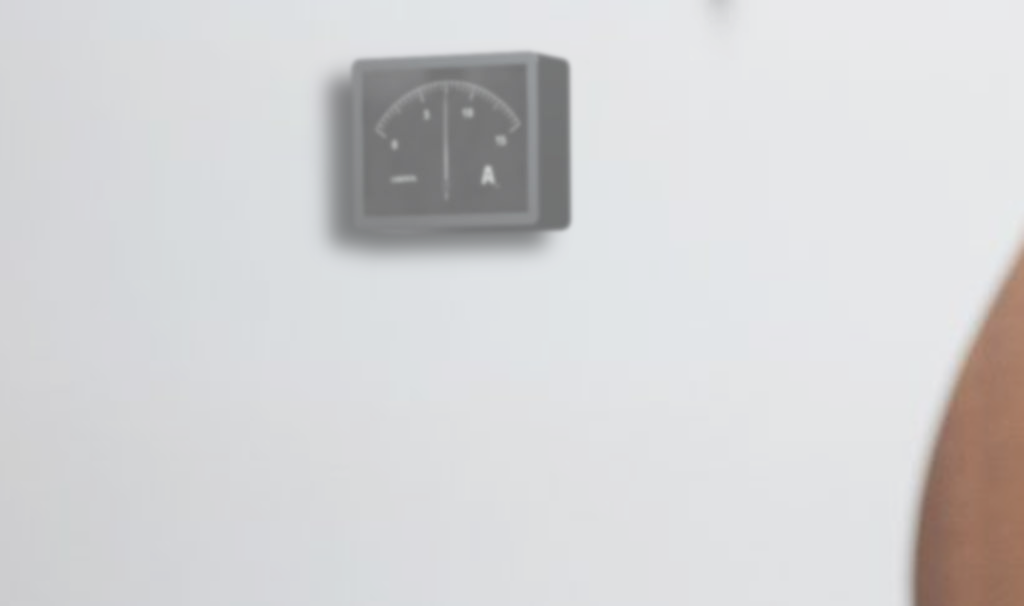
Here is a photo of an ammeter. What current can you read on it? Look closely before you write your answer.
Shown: 7.5 A
